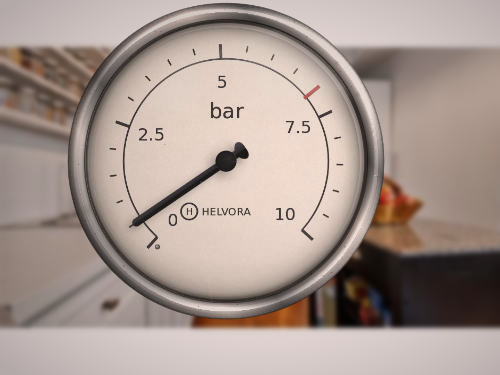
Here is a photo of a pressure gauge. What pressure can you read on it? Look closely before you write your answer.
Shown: 0.5 bar
